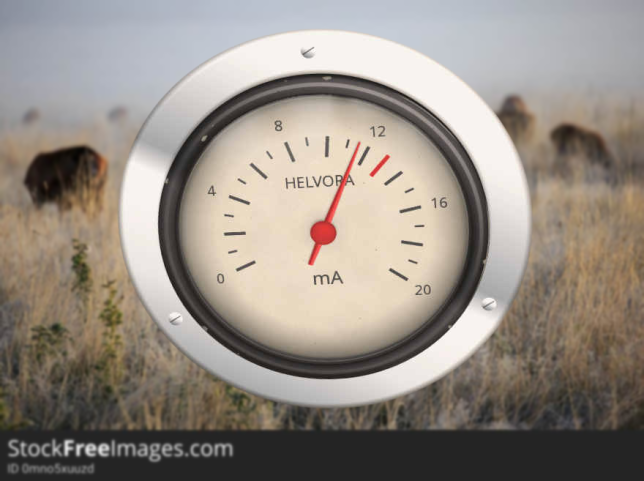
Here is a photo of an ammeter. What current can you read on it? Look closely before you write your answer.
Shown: 11.5 mA
